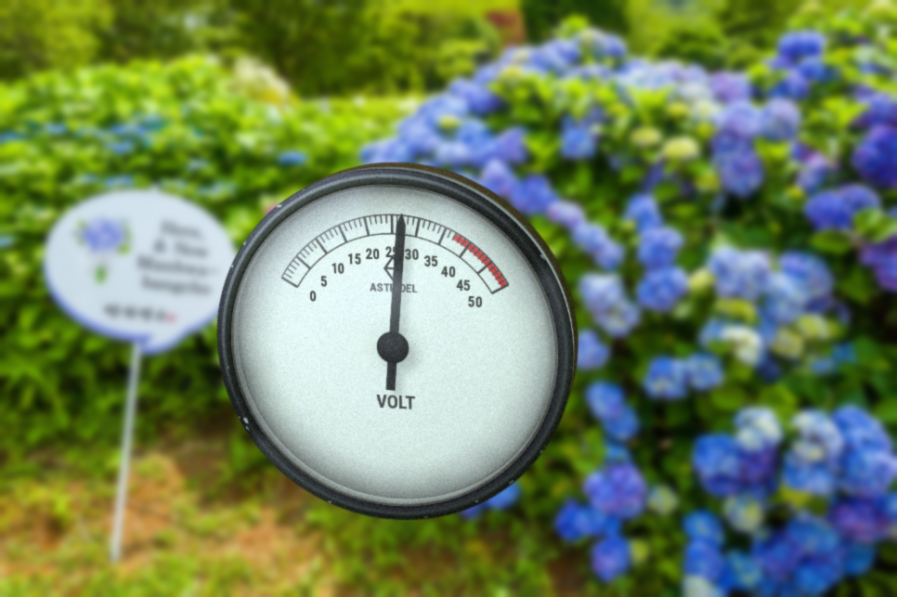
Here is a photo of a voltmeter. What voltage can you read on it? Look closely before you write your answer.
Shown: 27 V
